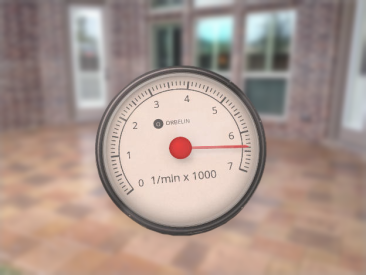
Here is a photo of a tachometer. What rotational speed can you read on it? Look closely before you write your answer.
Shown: 6400 rpm
